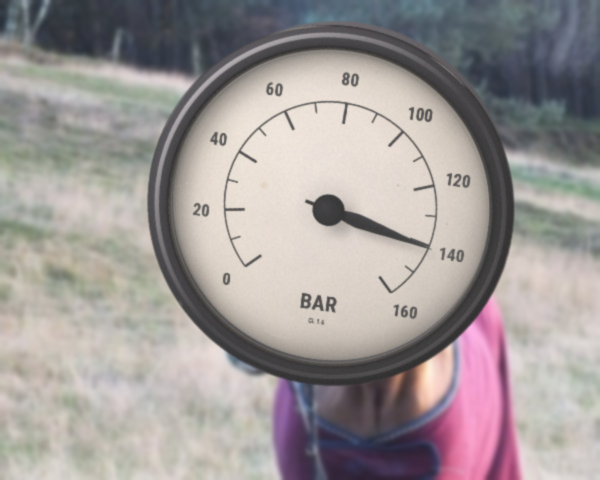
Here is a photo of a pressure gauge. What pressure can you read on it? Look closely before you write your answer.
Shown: 140 bar
